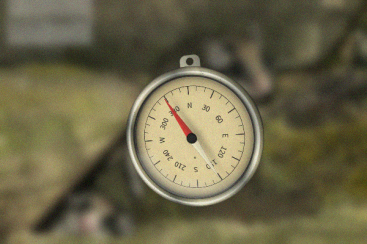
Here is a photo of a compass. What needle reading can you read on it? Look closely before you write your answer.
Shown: 330 °
